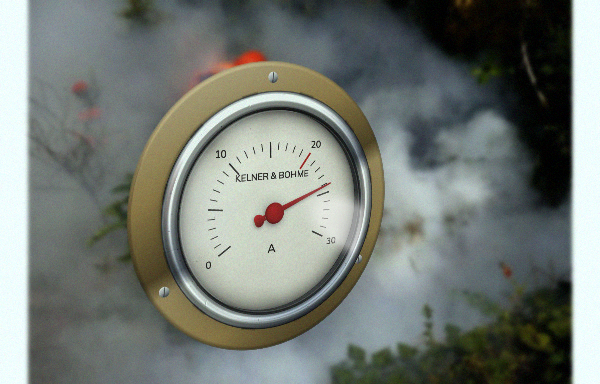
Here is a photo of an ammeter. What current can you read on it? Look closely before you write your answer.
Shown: 24 A
